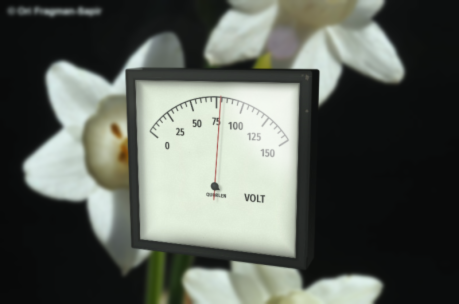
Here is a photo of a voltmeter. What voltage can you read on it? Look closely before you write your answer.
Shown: 80 V
